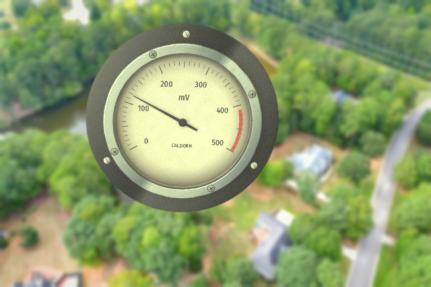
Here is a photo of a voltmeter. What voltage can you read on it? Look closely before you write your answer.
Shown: 120 mV
